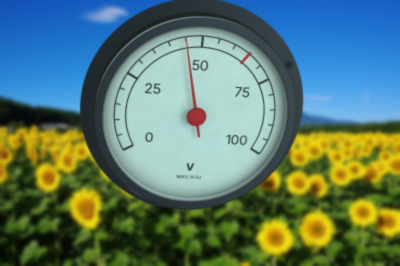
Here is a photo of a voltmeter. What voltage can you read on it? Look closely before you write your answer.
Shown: 45 V
